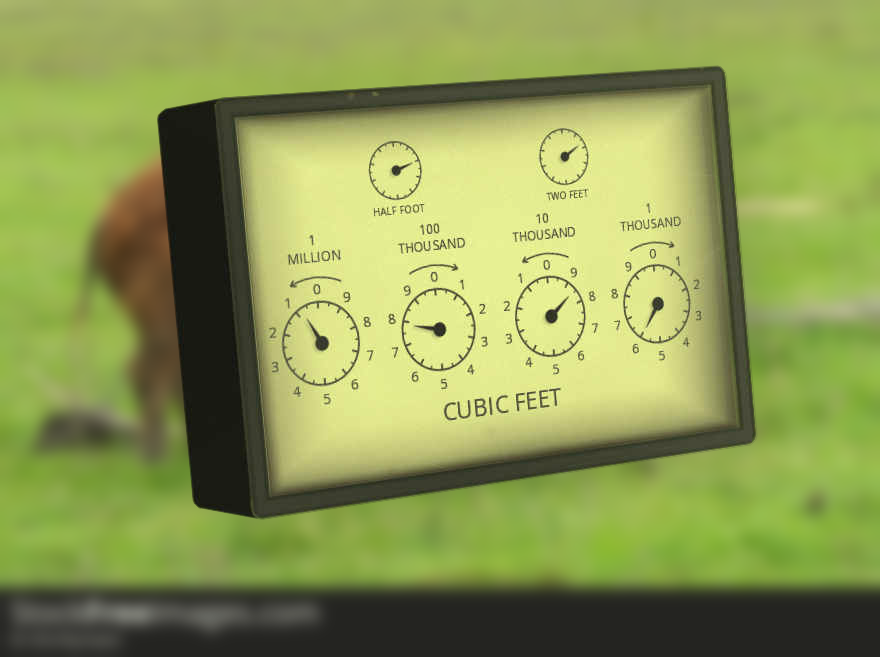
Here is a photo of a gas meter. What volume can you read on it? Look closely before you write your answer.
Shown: 78600 ft³
